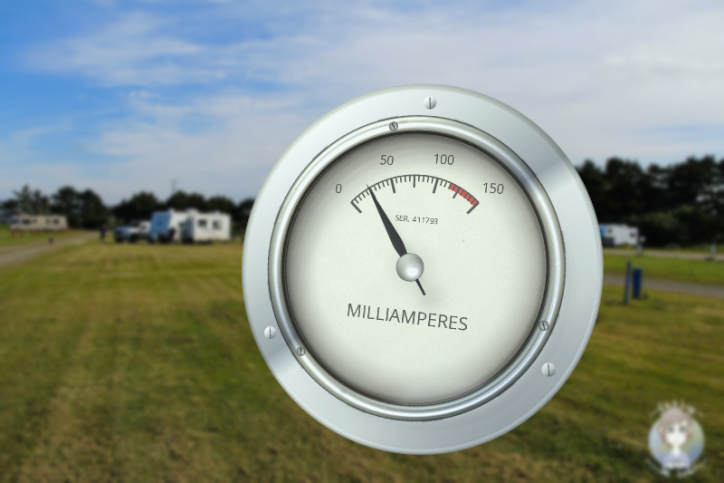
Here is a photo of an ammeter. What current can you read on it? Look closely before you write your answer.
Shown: 25 mA
